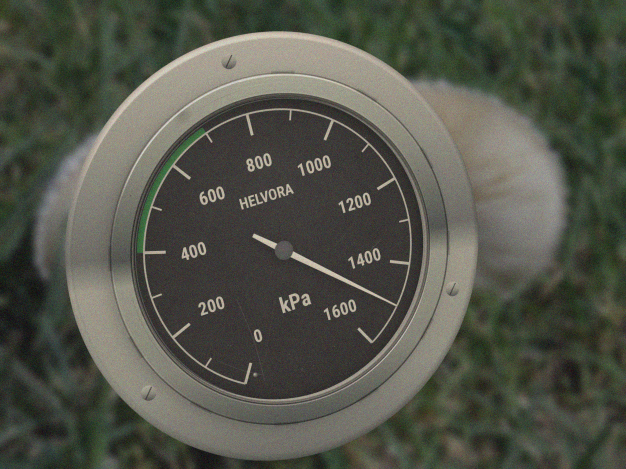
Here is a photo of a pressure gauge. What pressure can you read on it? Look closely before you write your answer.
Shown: 1500 kPa
